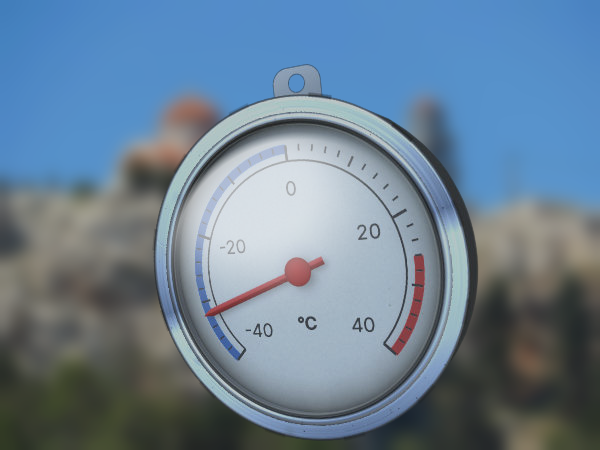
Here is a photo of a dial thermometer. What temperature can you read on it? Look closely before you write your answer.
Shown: -32 °C
